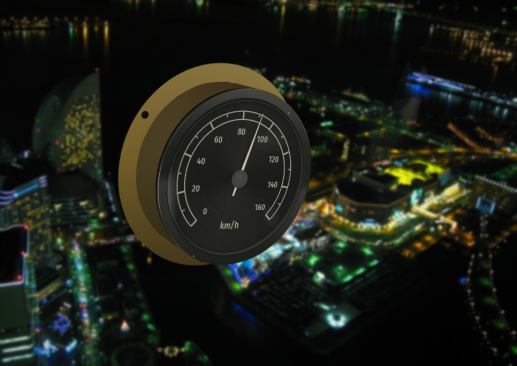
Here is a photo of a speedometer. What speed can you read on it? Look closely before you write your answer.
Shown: 90 km/h
